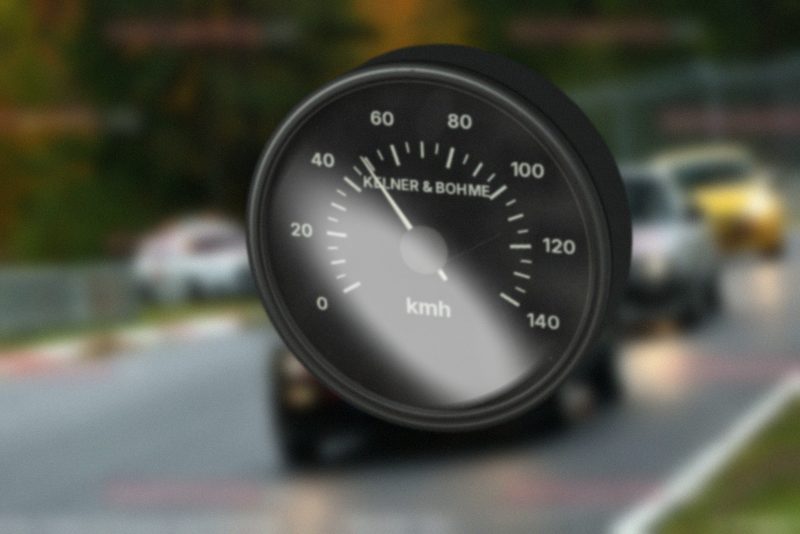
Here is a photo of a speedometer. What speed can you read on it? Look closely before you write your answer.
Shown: 50 km/h
